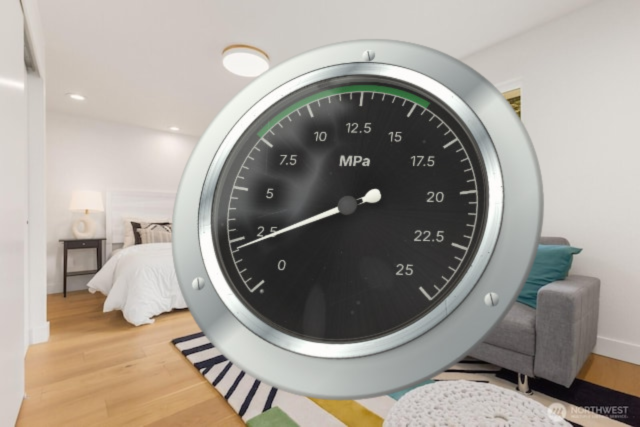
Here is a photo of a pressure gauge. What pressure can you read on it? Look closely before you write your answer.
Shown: 2 MPa
